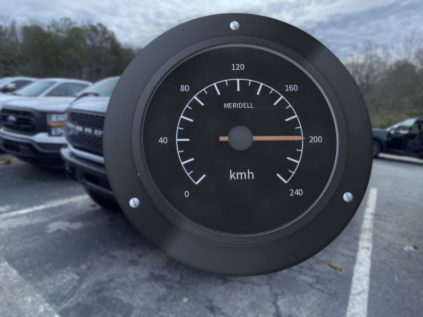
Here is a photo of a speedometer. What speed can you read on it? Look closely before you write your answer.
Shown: 200 km/h
